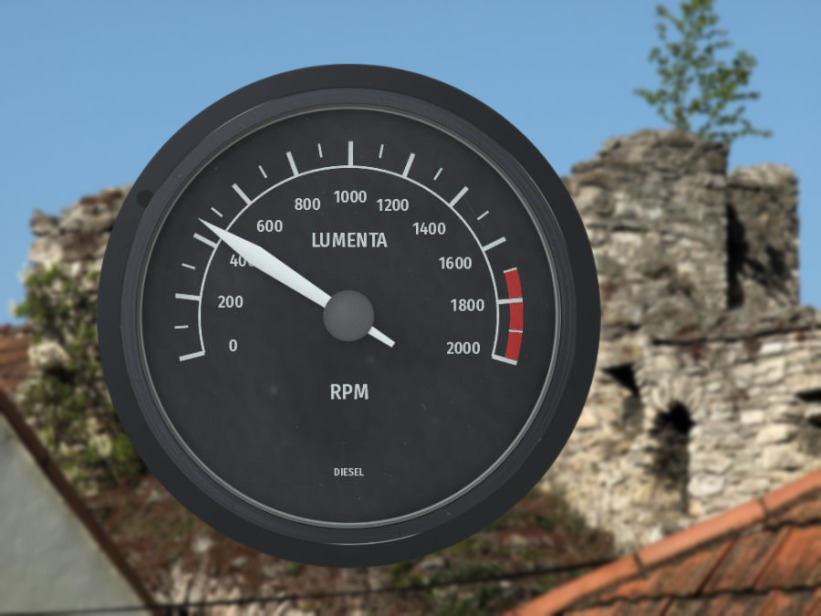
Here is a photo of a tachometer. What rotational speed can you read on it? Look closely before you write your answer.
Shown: 450 rpm
